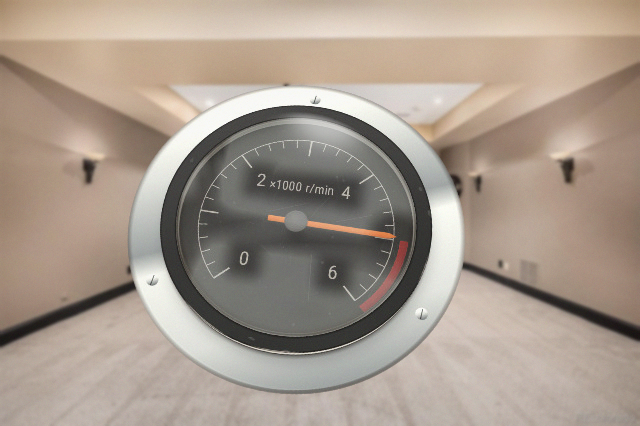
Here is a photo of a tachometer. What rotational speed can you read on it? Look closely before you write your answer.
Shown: 5000 rpm
